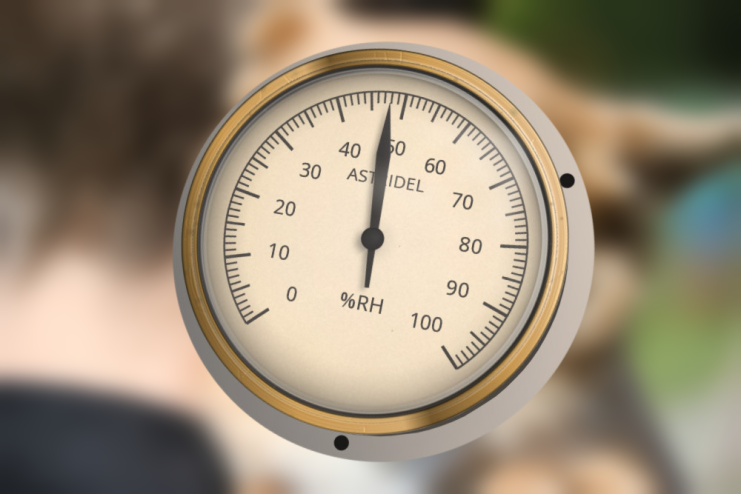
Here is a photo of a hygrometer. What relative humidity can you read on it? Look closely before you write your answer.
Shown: 48 %
